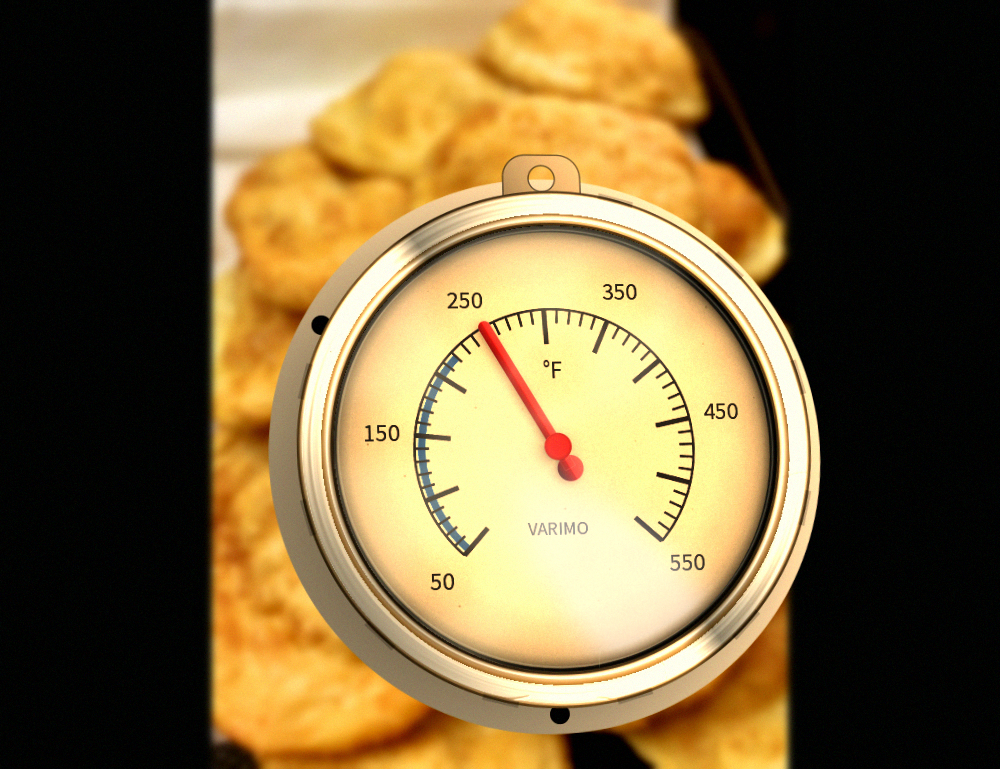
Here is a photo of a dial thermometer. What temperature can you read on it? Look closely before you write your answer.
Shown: 250 °F
